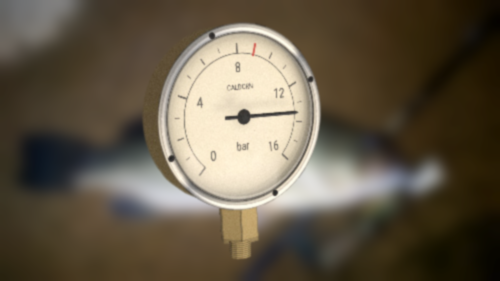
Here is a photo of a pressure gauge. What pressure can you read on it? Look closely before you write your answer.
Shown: 13.5 bar
